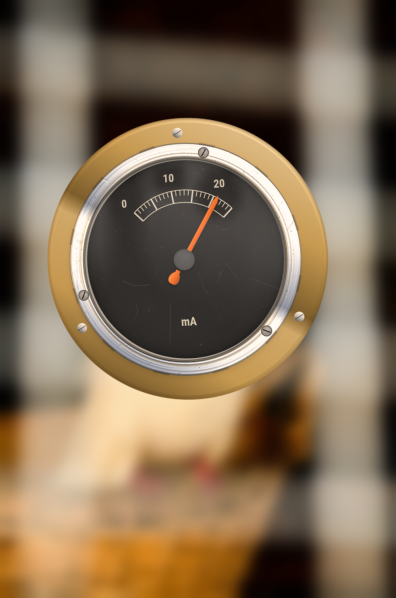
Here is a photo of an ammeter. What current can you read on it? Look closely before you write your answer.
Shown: 21 mA
